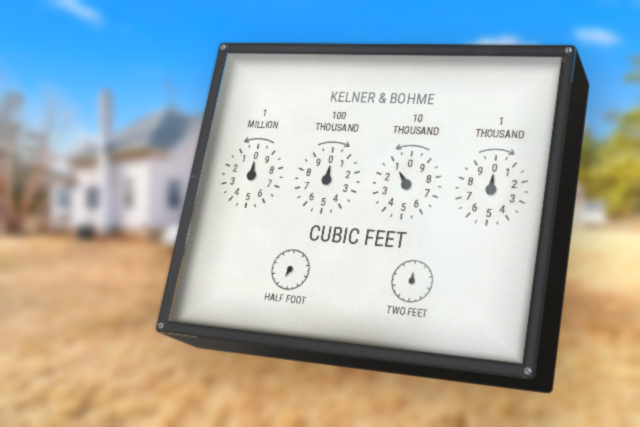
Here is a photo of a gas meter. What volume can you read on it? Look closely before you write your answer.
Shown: 1000 ft³
